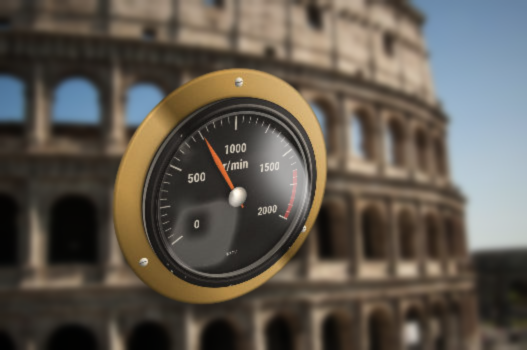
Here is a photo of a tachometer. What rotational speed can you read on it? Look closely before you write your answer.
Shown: 750 rpm
